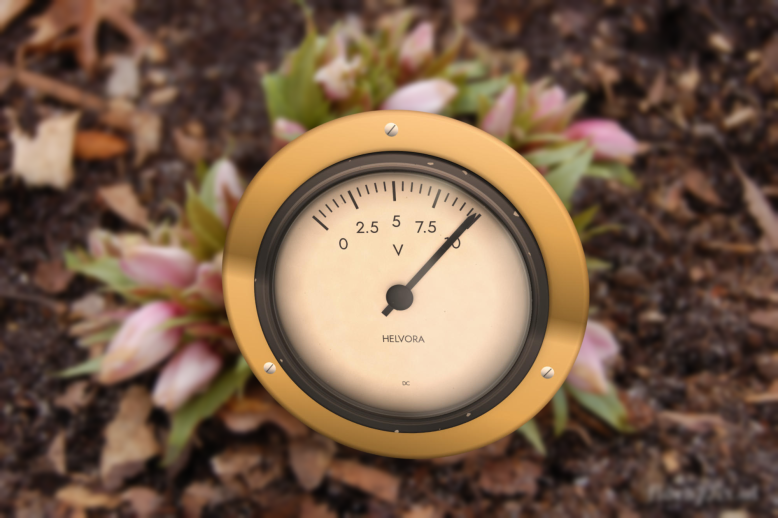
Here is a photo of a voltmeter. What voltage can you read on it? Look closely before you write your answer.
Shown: 9.75 V
